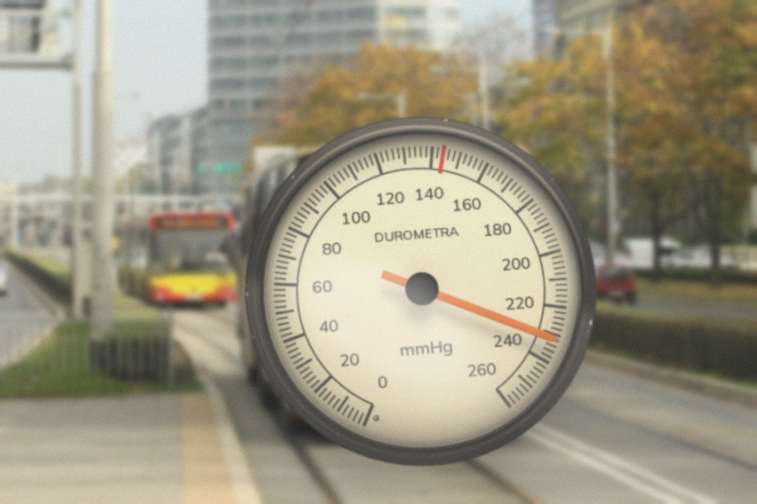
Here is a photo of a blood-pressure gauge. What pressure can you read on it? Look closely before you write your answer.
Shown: 232 mmHg
